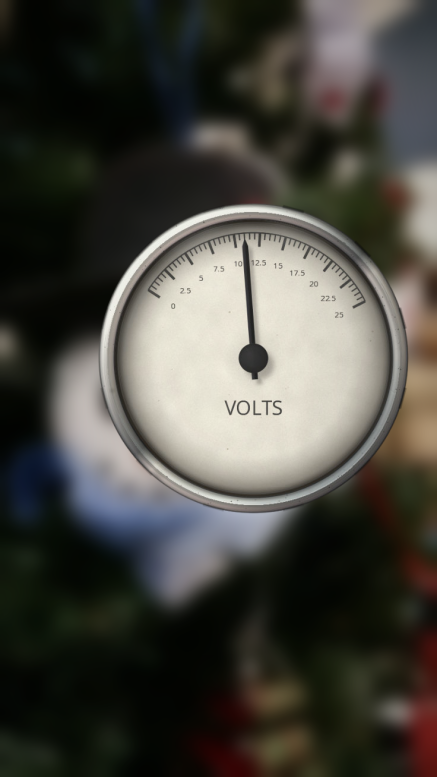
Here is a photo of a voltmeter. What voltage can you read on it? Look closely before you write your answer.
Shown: 11 V
